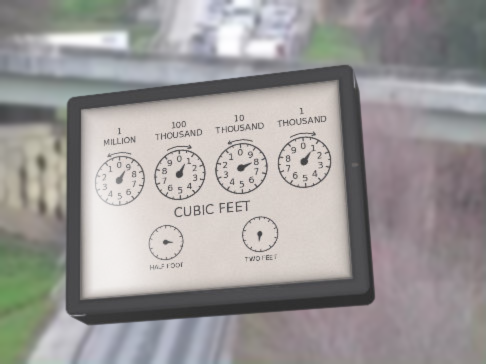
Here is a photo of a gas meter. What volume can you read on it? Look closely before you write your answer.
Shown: 908100 ft³
